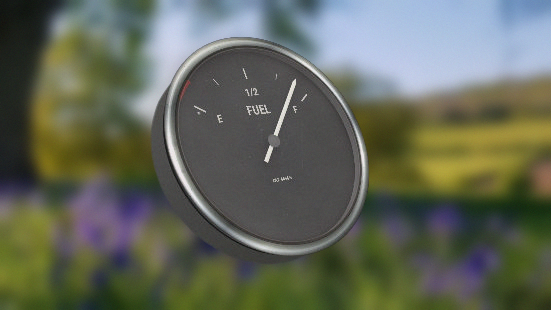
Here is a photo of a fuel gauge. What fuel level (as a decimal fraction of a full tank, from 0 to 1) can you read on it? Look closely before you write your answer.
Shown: 0.875
